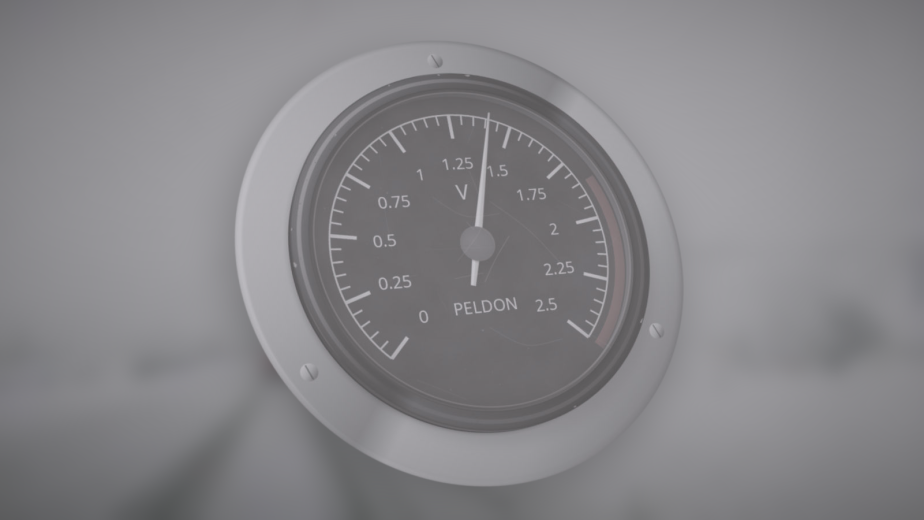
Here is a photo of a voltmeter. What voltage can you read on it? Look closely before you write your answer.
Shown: 1.4 V
